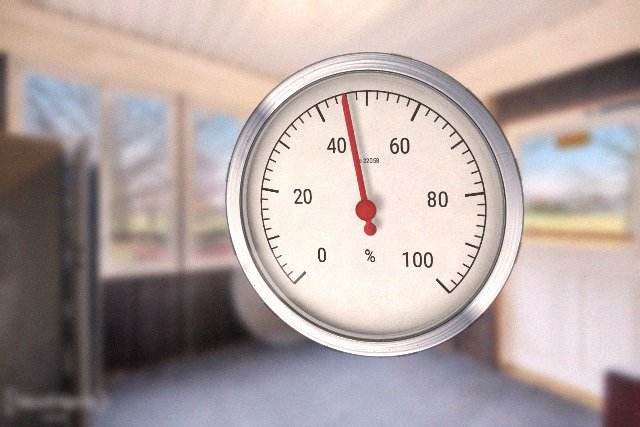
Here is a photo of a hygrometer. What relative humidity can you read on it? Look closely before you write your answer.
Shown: 46 %
